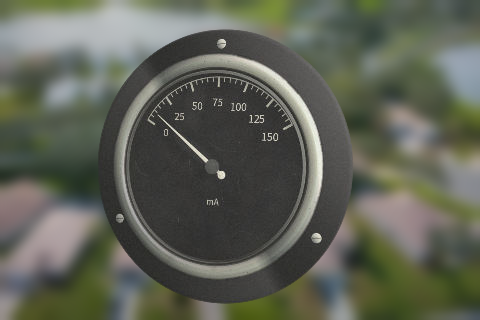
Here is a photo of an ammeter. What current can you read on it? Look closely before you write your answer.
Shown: 10 mA
